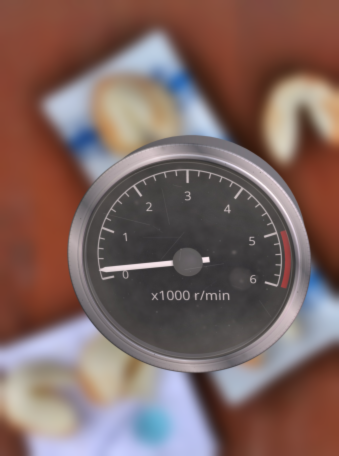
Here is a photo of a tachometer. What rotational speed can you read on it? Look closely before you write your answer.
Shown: 200 rpm
